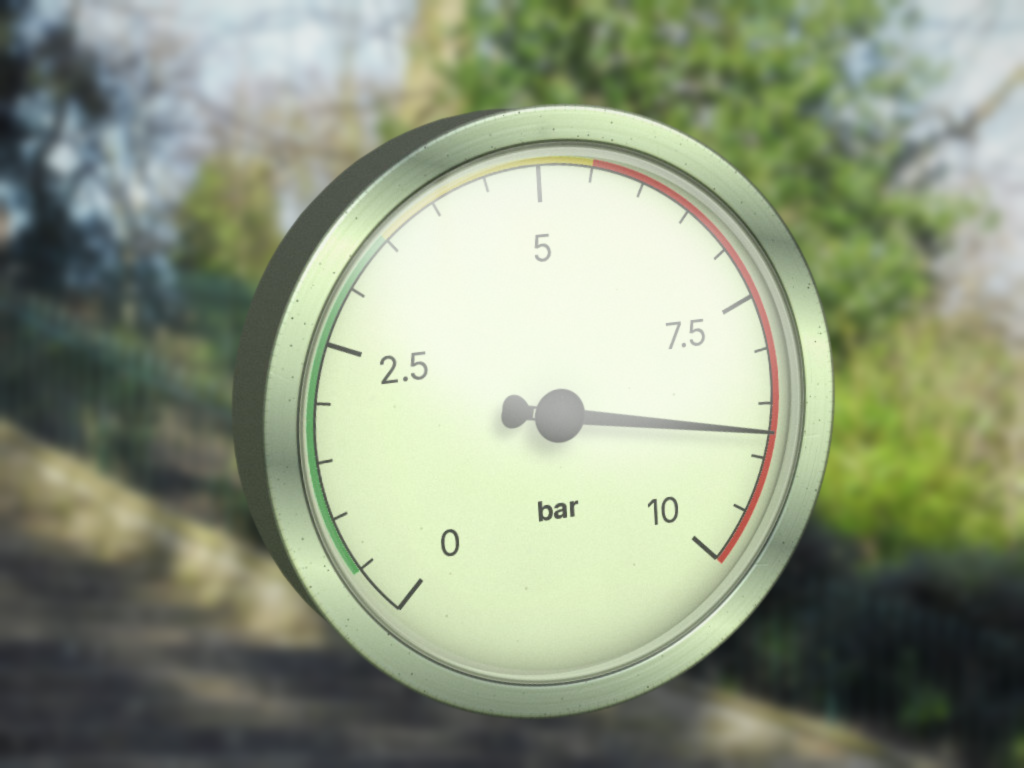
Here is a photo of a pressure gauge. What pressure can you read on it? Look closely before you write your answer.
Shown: 8.75 bar
